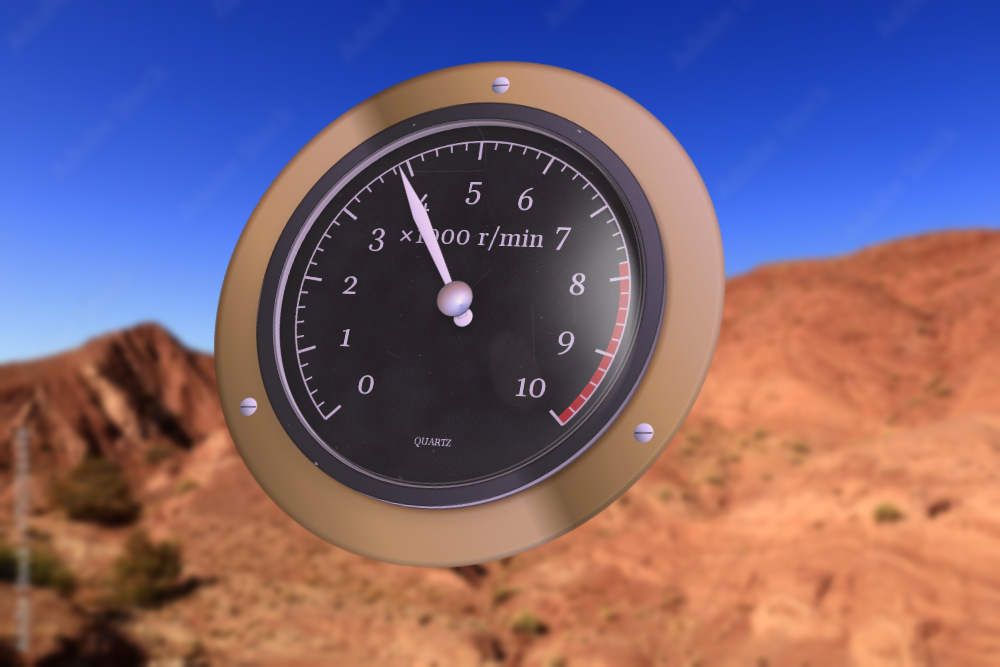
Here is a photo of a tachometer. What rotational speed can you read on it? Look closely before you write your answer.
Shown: 3900 rpm
